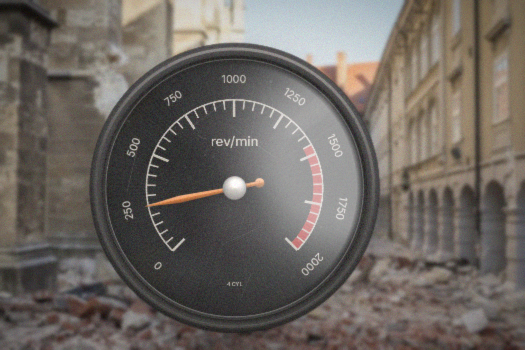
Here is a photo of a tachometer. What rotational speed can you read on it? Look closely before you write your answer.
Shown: 250 rpm
